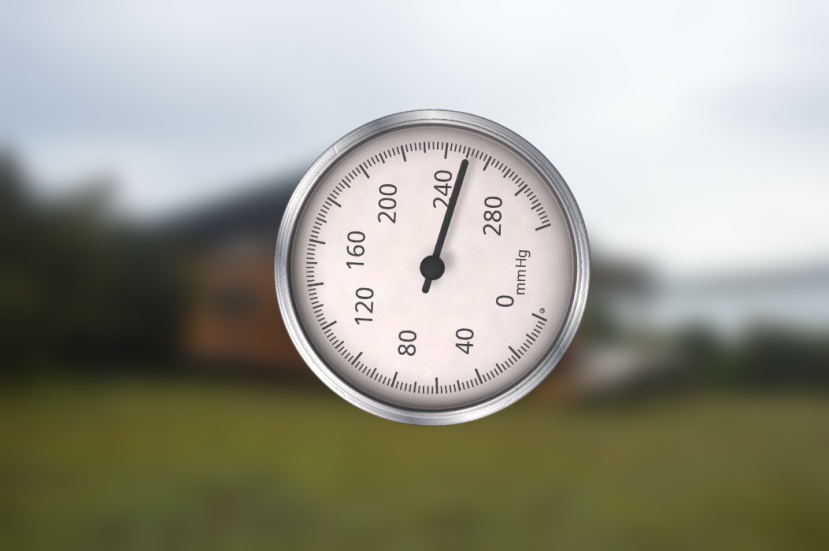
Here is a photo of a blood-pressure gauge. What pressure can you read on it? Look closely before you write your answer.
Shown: 250 mmHg
